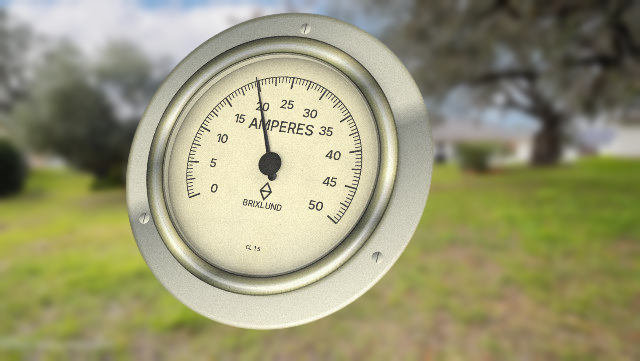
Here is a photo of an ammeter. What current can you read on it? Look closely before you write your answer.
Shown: 20 A
